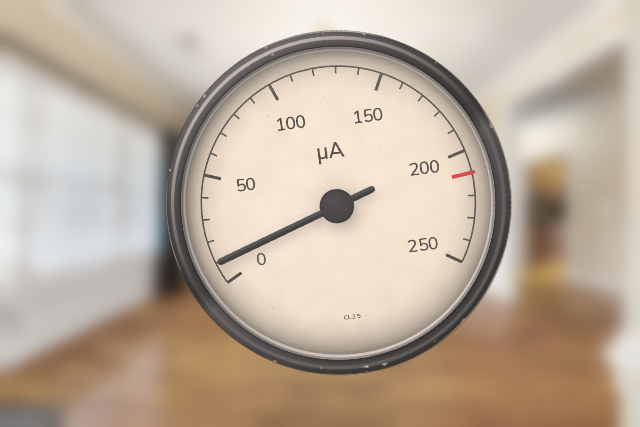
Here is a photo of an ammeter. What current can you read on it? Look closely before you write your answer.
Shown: 10 µA
